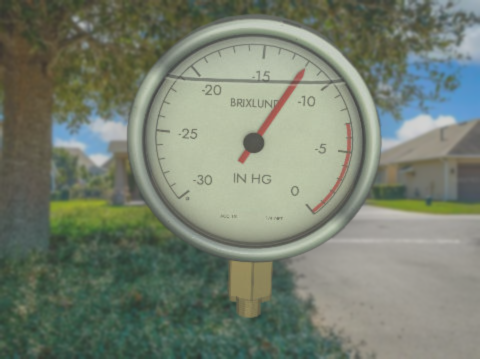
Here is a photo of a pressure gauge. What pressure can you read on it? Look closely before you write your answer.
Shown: -12 inHg
